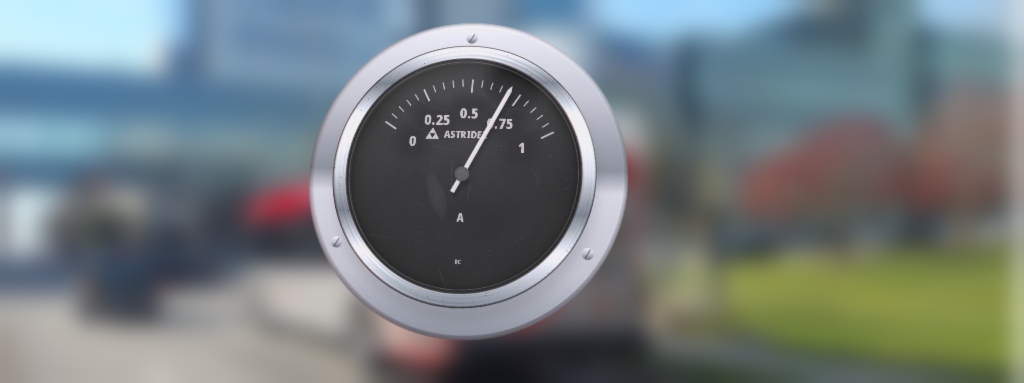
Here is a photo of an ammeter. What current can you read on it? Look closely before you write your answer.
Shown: 0.7 A
